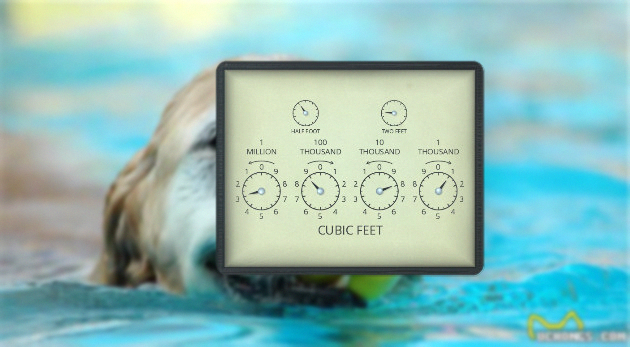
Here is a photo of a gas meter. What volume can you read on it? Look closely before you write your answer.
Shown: 288100 ft³
